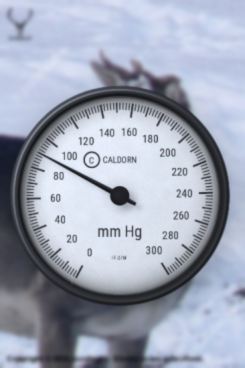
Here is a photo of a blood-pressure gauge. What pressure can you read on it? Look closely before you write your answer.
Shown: 90 mmHg
